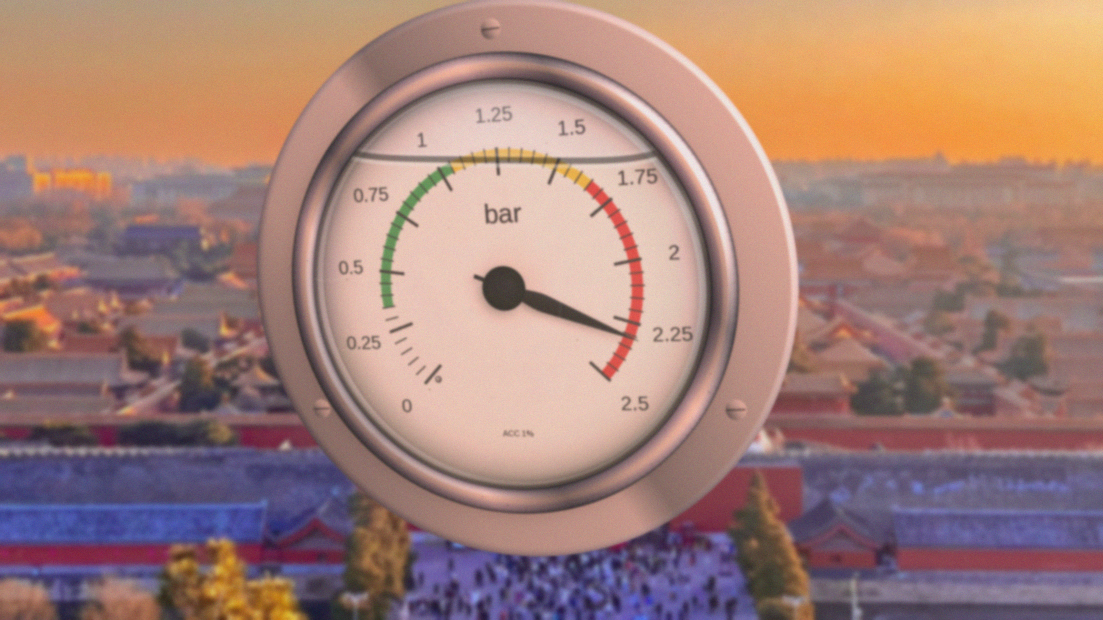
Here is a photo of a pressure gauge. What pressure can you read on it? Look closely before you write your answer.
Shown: 2.3 bar
